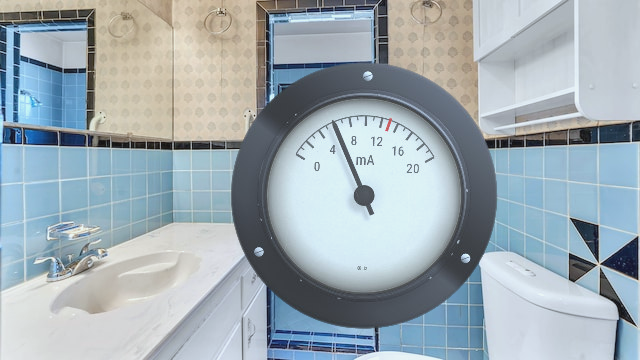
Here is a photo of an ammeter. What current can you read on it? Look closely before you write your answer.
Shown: 6 mA
